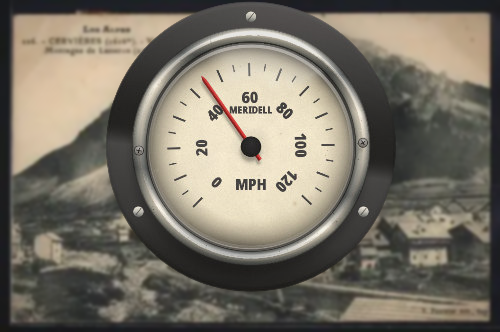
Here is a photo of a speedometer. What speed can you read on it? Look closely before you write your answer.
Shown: 45 mph
